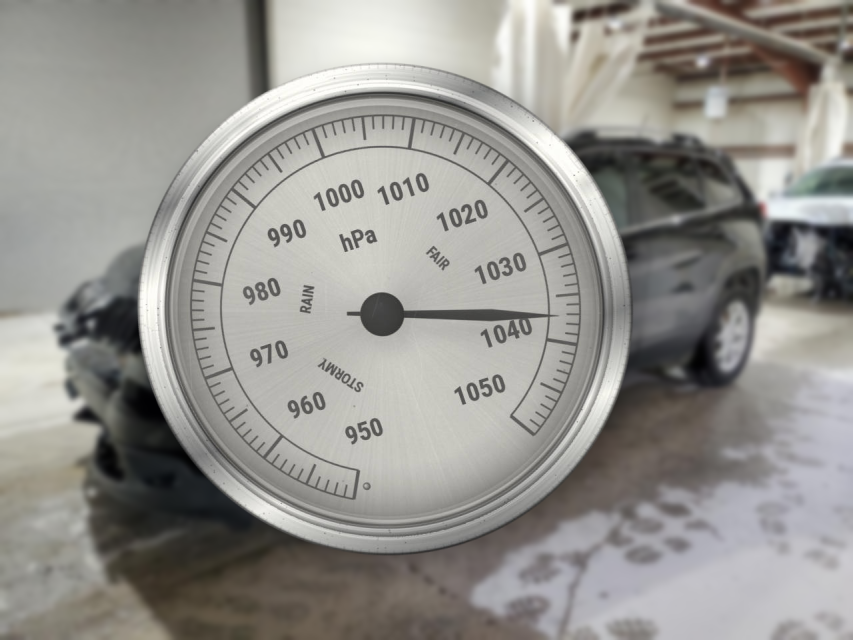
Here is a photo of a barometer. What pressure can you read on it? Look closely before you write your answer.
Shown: 1037 hPa
